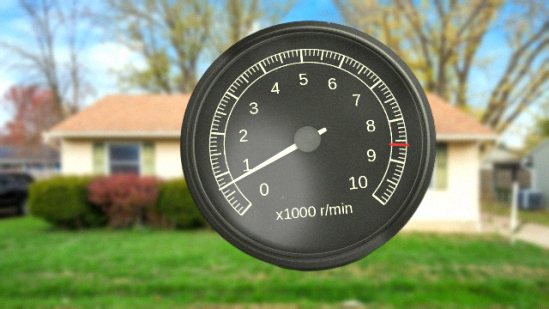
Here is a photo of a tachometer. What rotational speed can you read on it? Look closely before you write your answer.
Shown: 700 rpm
